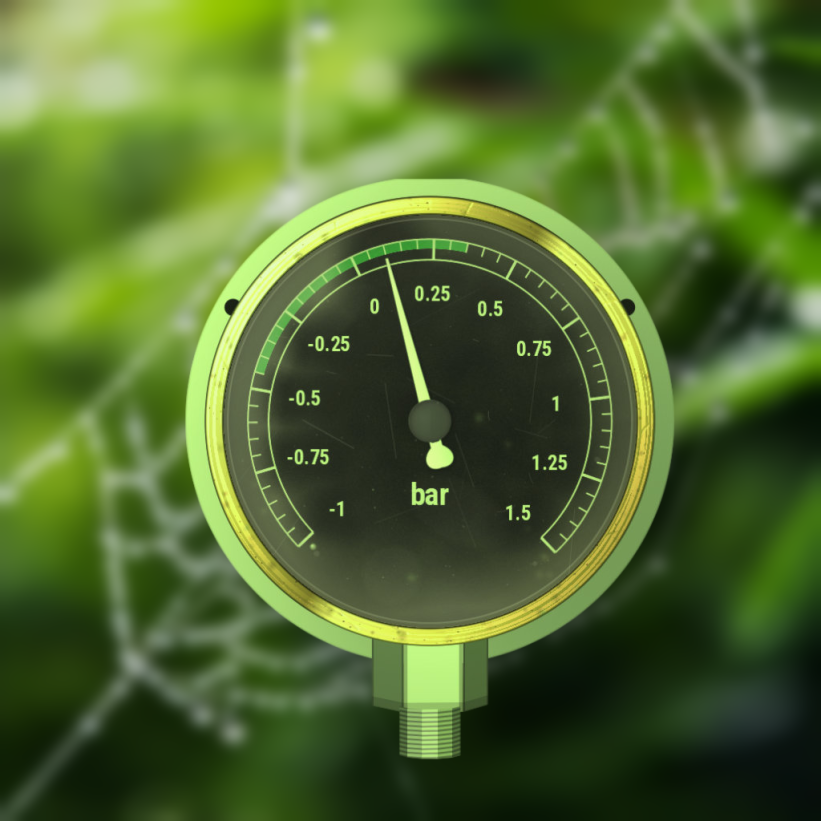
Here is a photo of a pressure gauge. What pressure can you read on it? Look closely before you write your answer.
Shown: 0.1 bar
